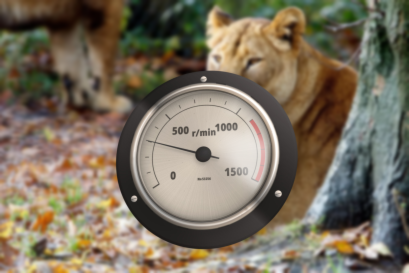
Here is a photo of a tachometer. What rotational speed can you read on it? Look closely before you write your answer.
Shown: 300 rpm
